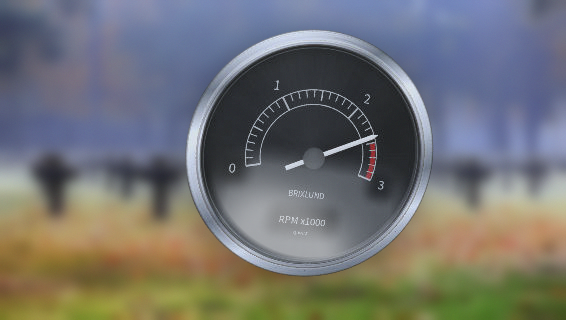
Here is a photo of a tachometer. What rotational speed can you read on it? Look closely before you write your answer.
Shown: 2400 rpm
